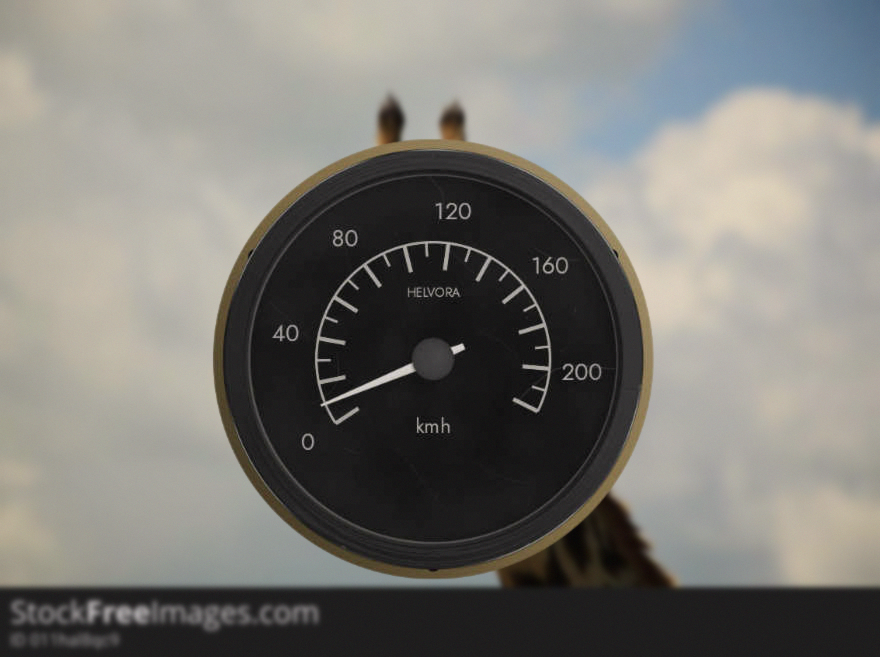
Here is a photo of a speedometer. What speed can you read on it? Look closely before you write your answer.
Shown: 10 km/h
